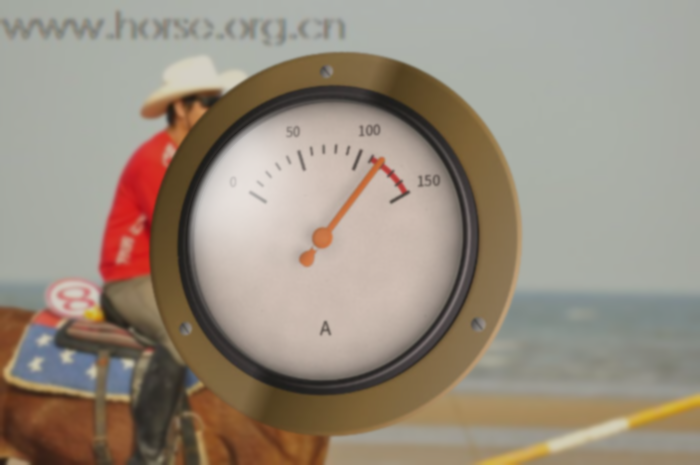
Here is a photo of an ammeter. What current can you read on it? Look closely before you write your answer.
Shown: 120 A
